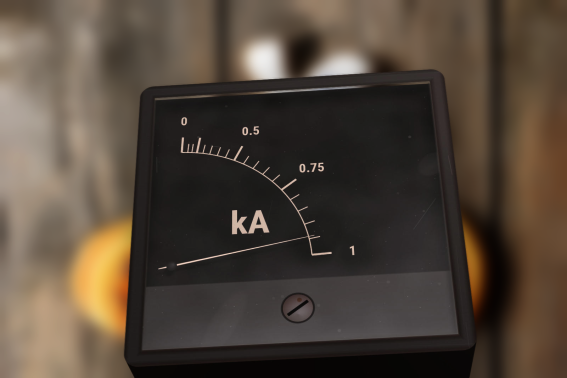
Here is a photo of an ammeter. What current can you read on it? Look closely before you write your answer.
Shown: 0.95 kA
